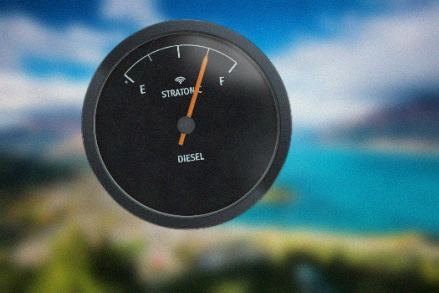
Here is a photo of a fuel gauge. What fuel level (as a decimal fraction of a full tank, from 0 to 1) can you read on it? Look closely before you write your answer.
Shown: 0.75
